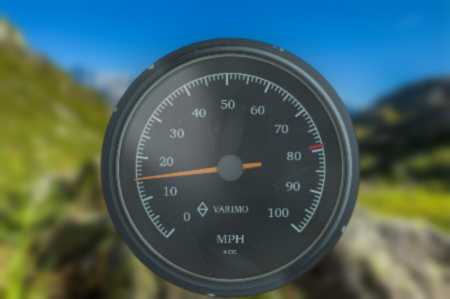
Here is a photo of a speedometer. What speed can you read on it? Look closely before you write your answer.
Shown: 15 mph
